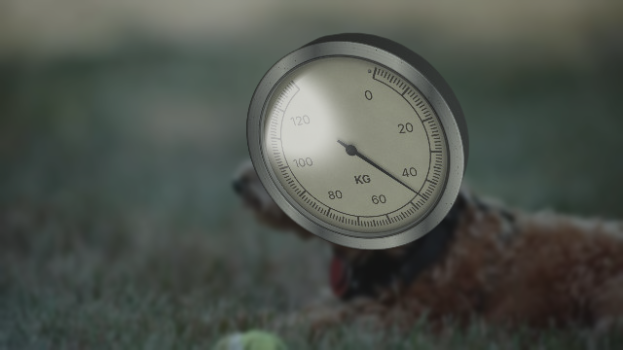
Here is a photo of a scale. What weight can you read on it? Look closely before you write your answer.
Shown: 45 kg
